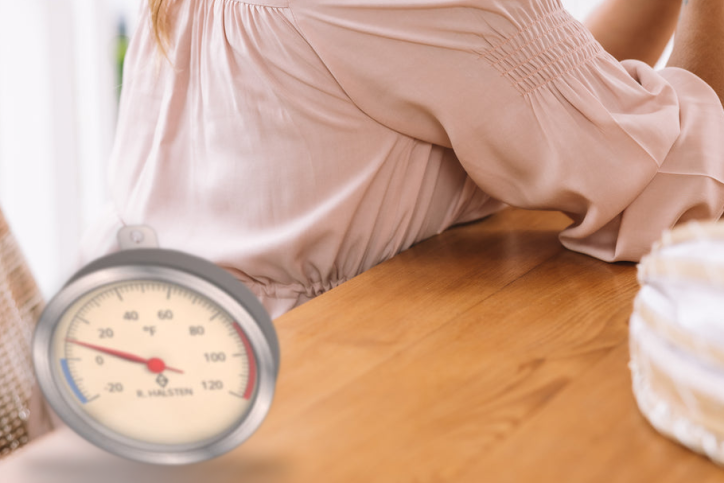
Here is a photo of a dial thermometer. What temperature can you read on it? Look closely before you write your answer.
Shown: 10 °F
